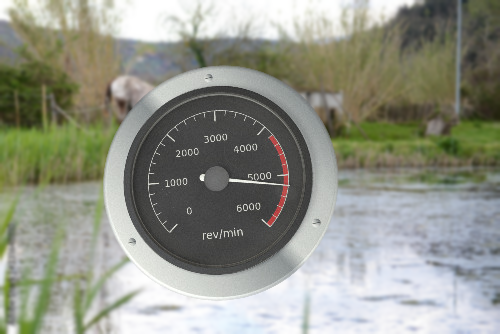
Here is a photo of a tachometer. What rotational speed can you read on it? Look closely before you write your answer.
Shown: 5200 rpm
